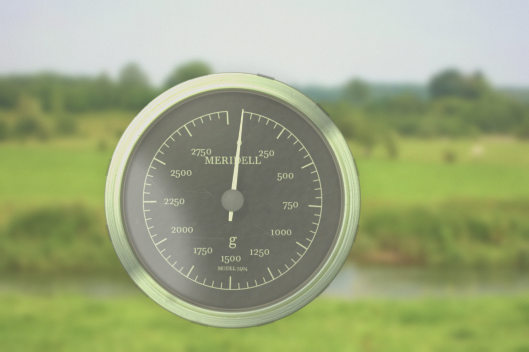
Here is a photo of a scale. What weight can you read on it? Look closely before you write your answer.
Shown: 0 g
